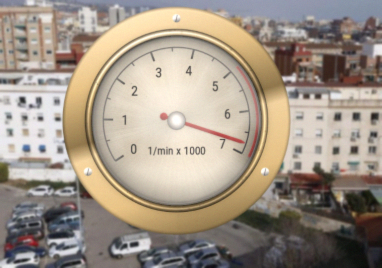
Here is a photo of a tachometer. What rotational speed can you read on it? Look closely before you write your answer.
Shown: 6750 rpm
